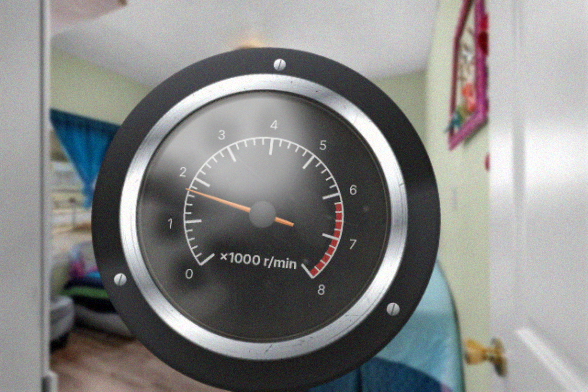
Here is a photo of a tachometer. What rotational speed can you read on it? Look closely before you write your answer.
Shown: 1700 rpm
